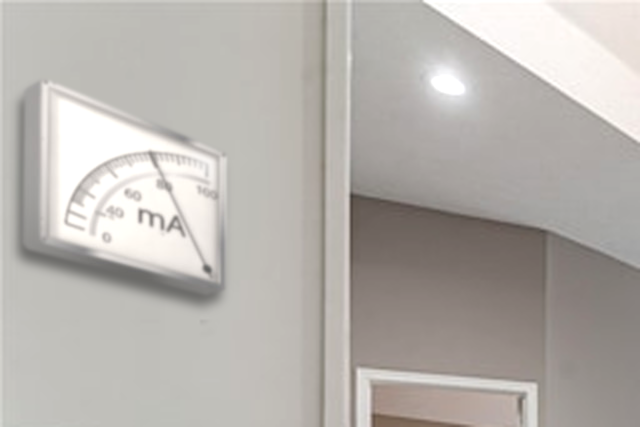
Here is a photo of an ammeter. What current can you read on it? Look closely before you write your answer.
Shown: 80 mA
